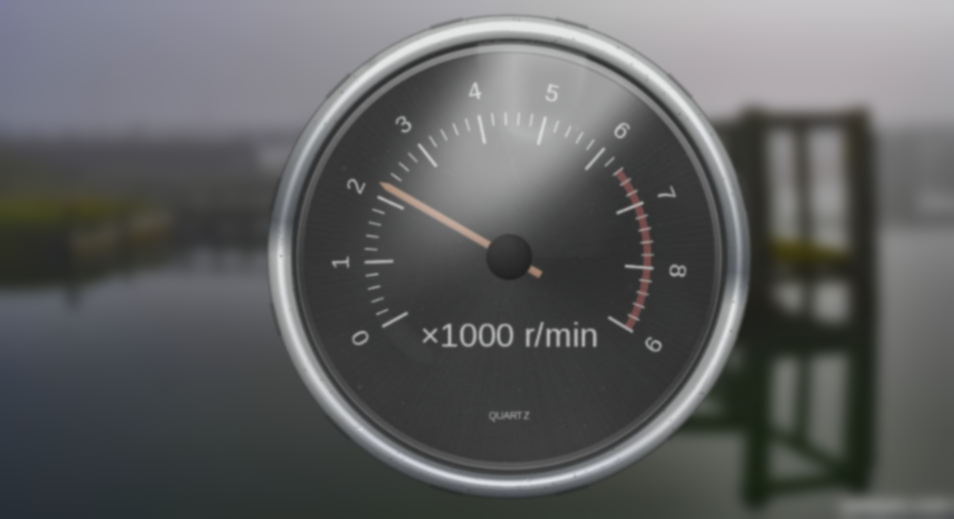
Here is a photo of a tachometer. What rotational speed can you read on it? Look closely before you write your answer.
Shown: 2200 rpm
